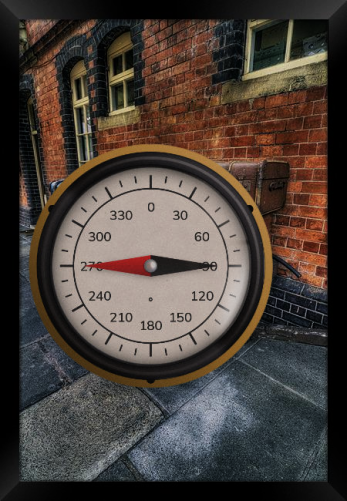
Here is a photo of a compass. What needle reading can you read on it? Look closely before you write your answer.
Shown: 270 °
